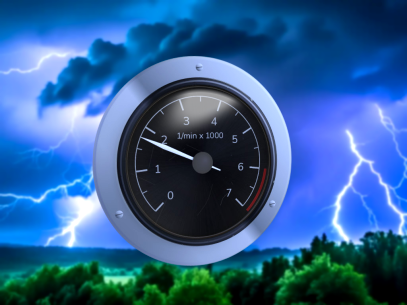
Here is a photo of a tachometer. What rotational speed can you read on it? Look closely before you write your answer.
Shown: 1750 rpm
